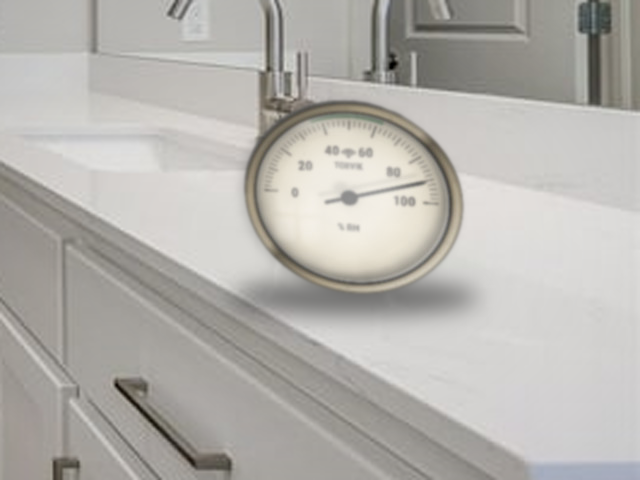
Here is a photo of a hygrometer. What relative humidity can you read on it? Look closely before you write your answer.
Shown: 90 %
